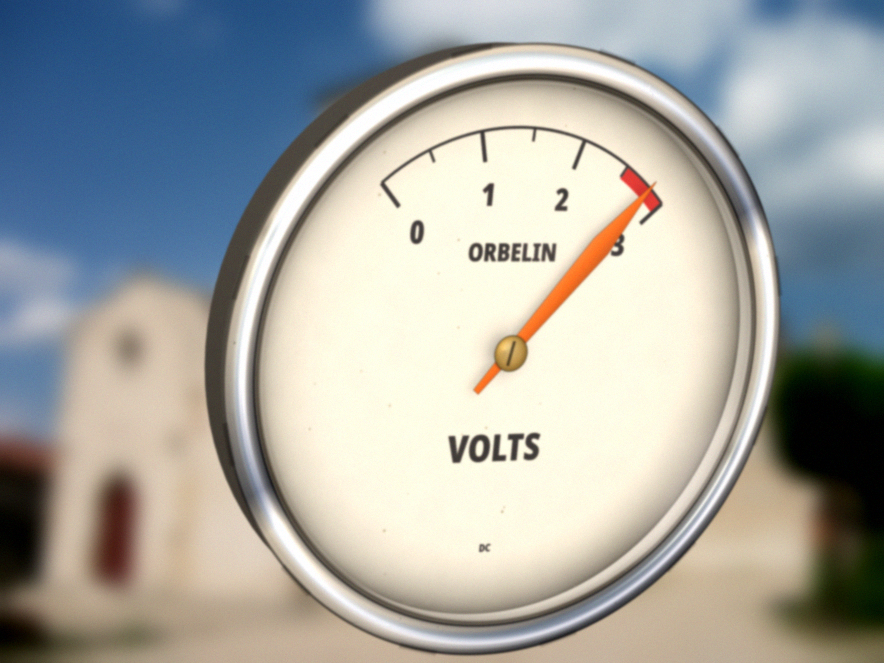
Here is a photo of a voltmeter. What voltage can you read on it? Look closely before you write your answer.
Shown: 2.75 V
